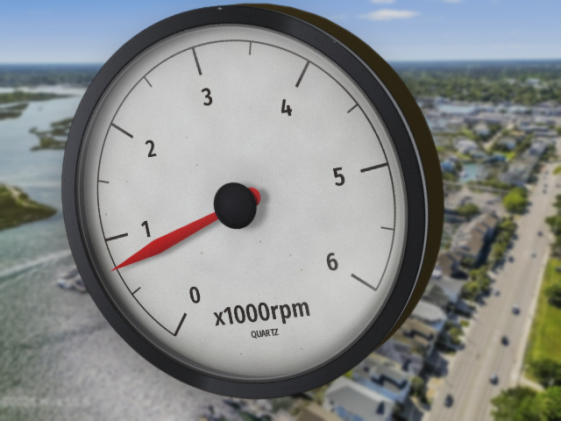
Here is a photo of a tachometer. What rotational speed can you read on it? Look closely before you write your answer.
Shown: 750 rpm
